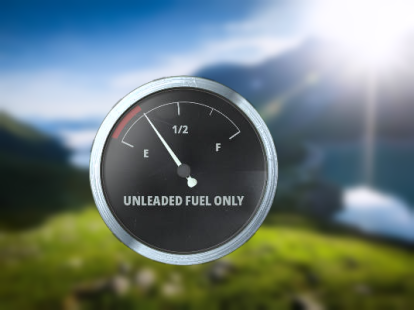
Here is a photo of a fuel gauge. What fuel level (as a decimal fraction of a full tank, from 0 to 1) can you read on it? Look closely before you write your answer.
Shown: 0.25
